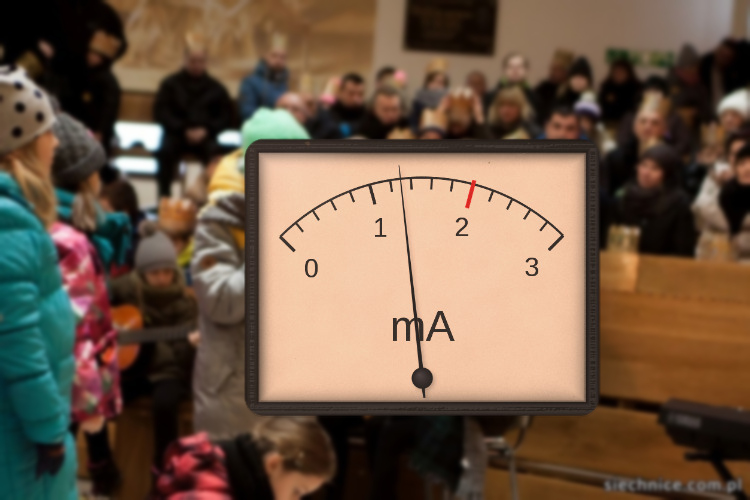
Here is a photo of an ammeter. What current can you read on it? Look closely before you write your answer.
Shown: 1.3 mA
